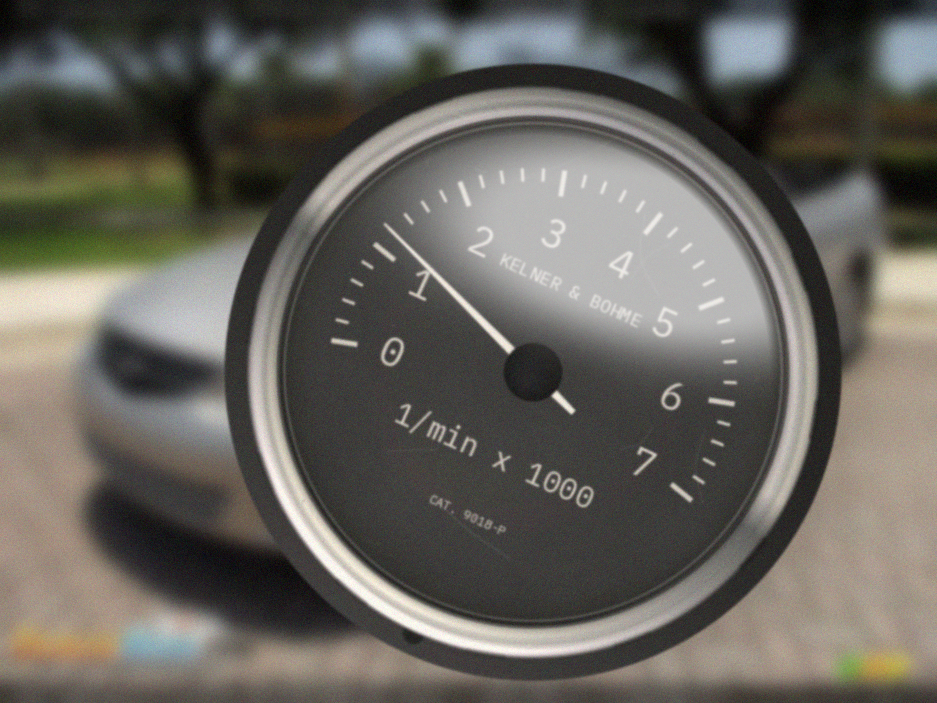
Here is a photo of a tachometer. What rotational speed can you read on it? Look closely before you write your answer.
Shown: 1200 rpm
